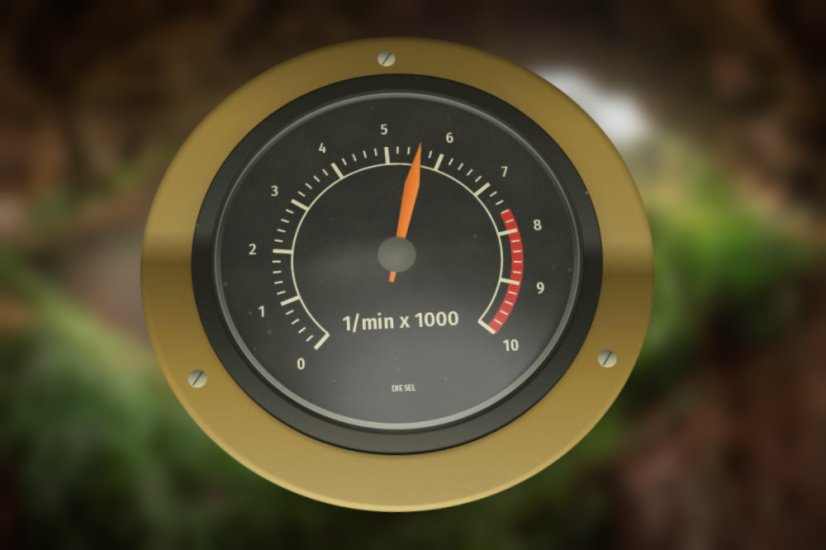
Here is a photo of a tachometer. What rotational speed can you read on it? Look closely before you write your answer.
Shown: 5600 rpm
